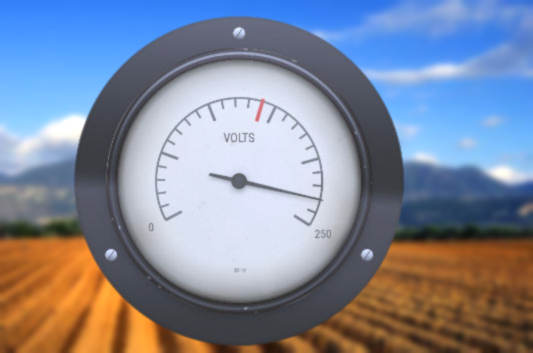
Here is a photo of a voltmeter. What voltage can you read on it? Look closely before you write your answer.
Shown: 230 V
